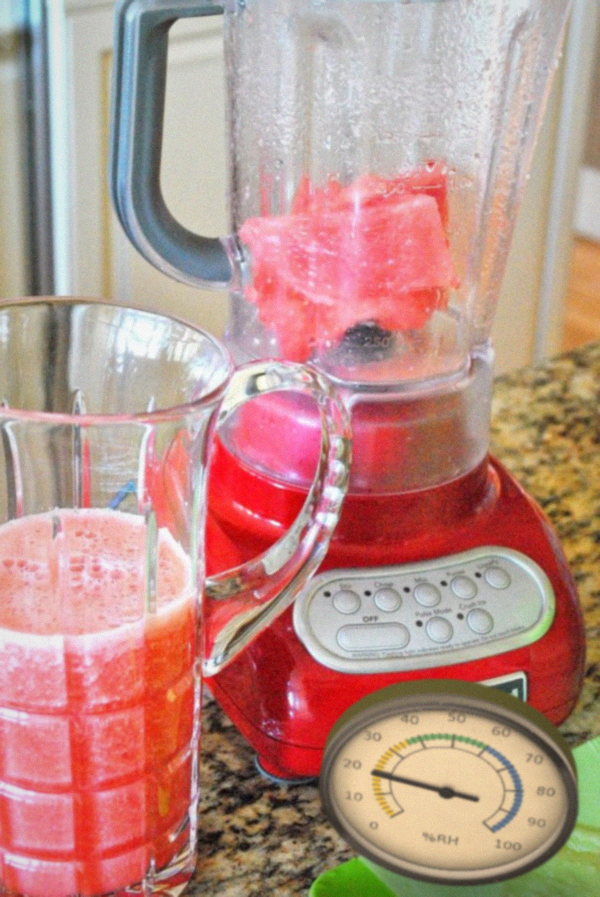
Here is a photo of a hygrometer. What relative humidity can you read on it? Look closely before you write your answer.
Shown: 20 %
